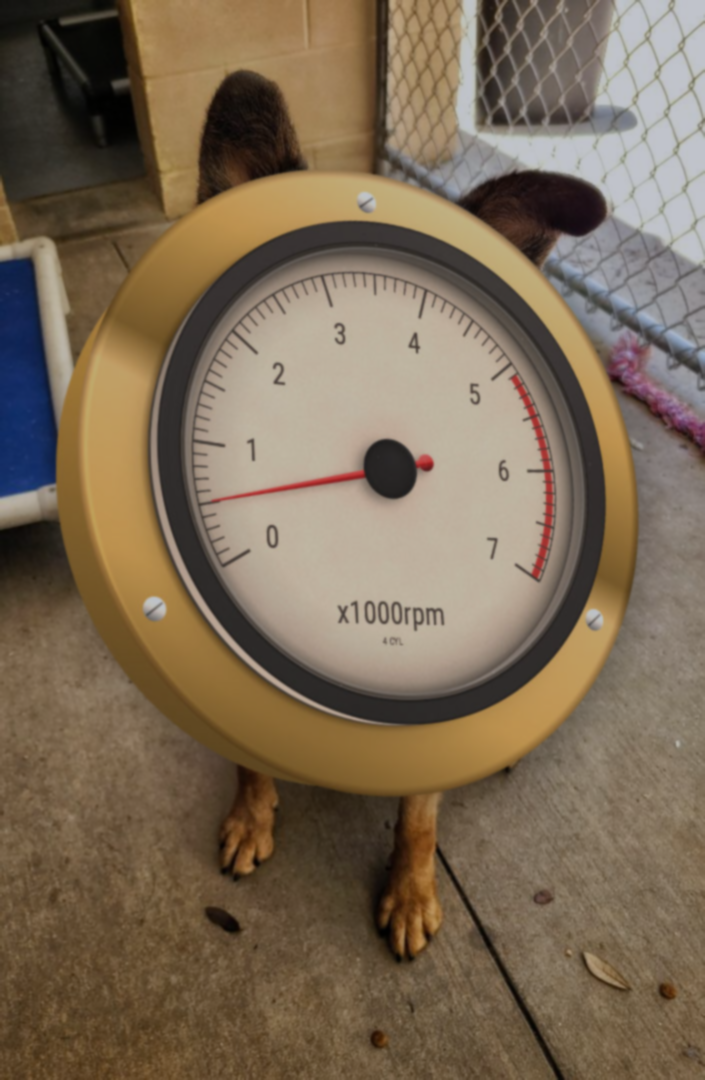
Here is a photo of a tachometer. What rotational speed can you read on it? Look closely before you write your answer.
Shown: 500 rpm
